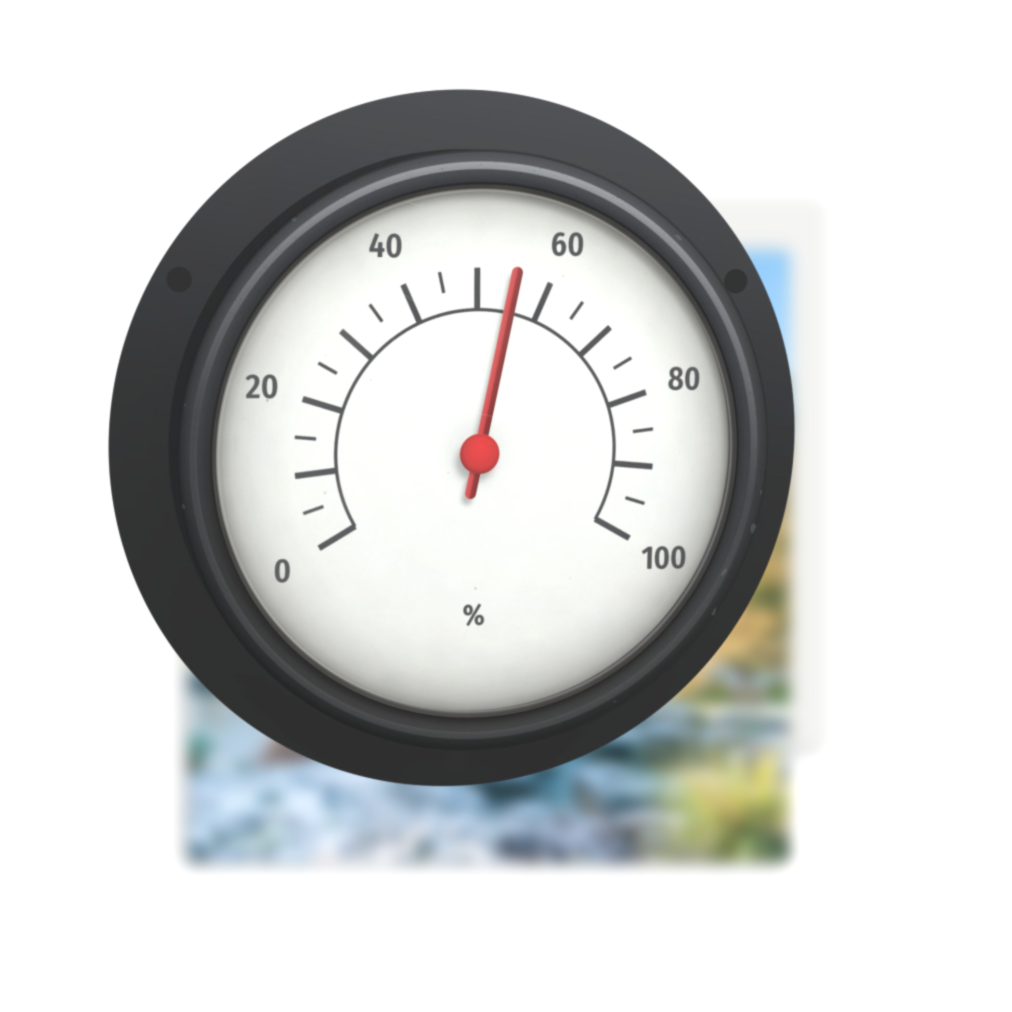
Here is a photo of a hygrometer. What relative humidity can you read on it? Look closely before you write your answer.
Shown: 55 %
